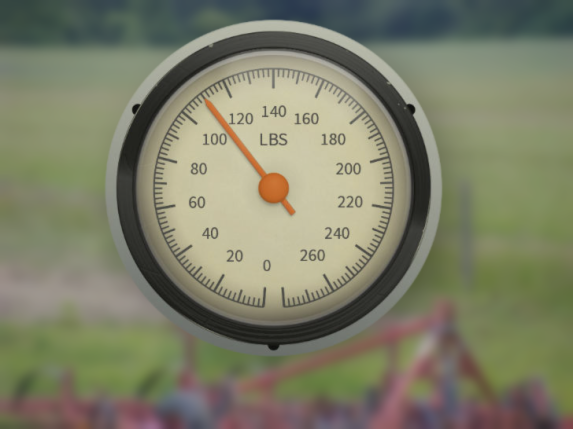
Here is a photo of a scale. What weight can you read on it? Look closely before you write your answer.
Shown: 110 lb
